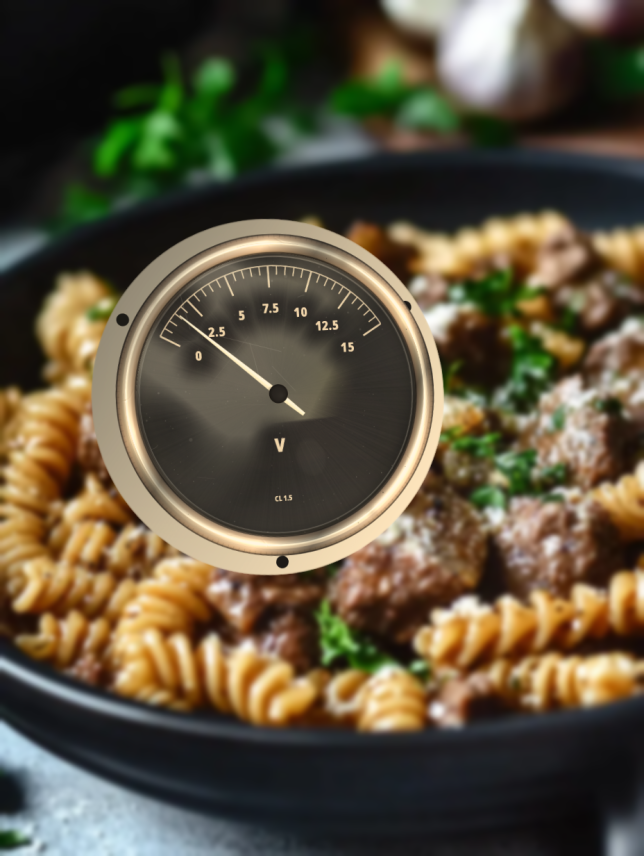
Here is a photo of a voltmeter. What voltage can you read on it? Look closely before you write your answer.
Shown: 1.5 V
